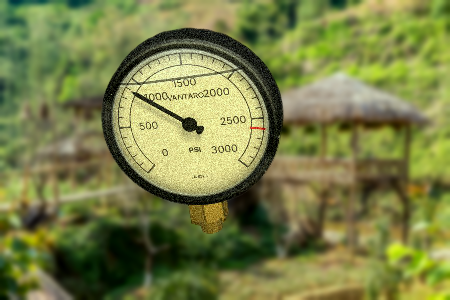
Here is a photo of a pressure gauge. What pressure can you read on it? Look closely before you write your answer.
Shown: 900 psi
